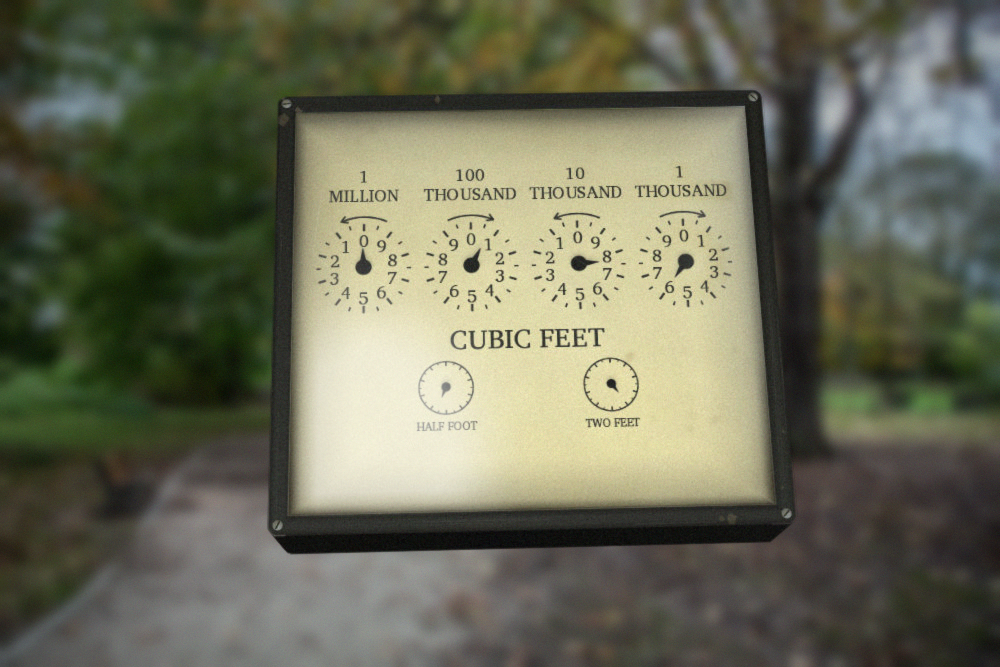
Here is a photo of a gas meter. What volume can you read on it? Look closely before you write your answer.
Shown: 7600 ft³
